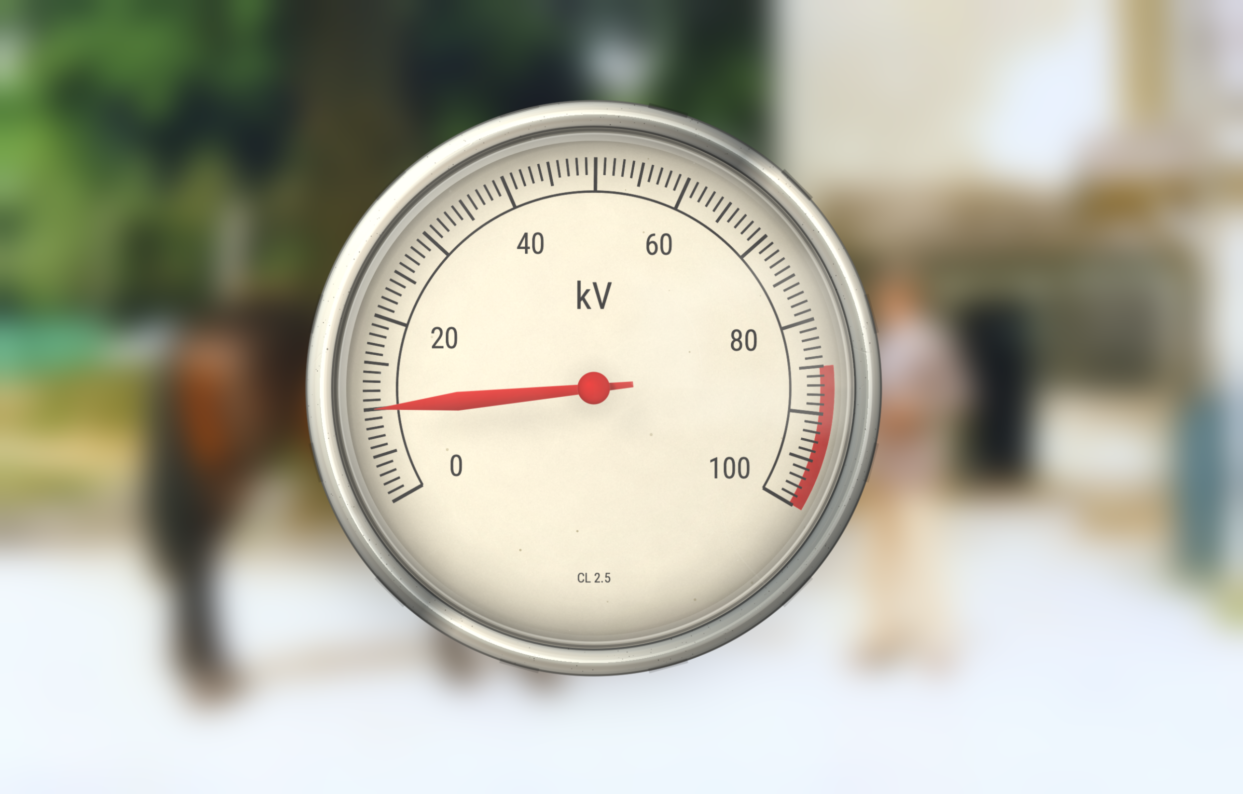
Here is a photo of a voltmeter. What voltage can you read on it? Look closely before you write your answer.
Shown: 10 kV
